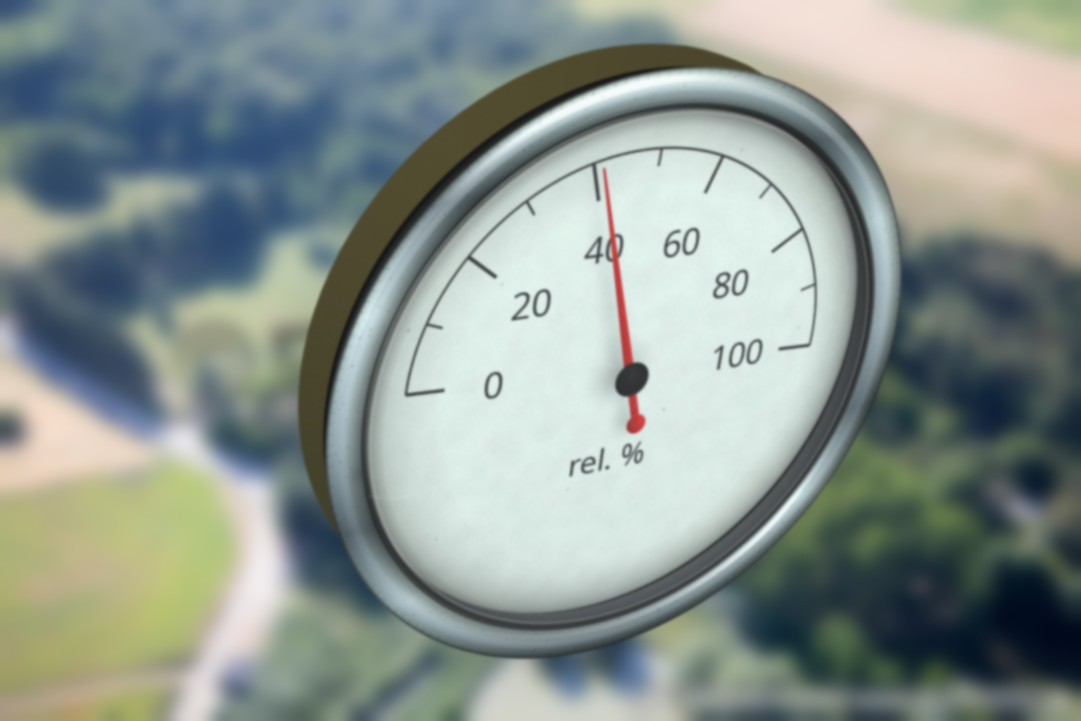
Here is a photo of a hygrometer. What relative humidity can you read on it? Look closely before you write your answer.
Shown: 40 %
